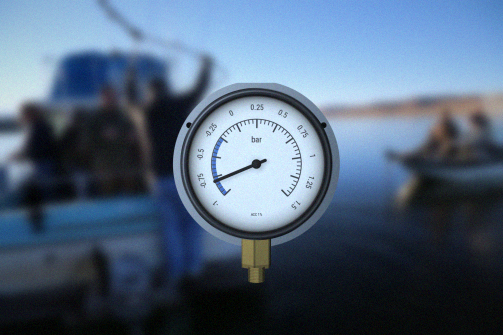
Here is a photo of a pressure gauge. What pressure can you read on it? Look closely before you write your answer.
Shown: -0.8 bar
